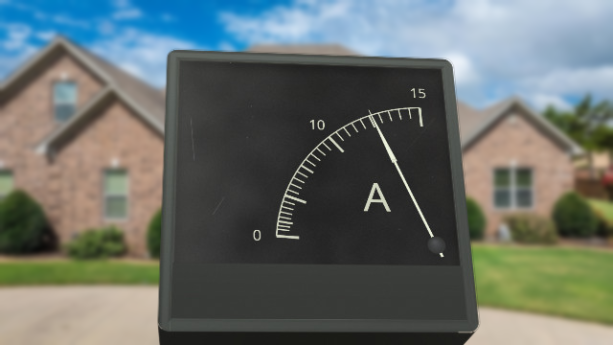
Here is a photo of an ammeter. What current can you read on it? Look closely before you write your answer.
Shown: 12.5 A
